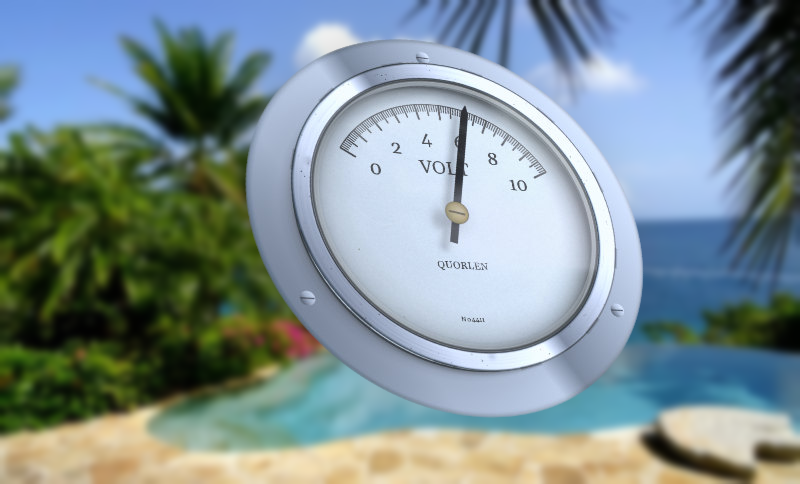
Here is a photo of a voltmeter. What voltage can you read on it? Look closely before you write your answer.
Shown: 6 V
